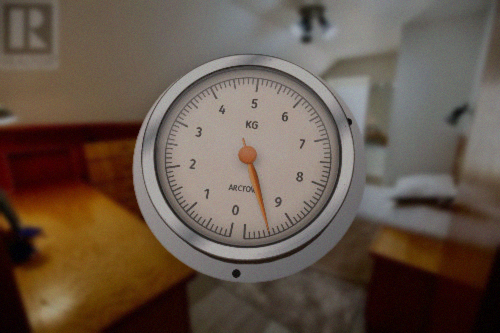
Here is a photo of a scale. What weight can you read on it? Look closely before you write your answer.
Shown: 9.5 kg
